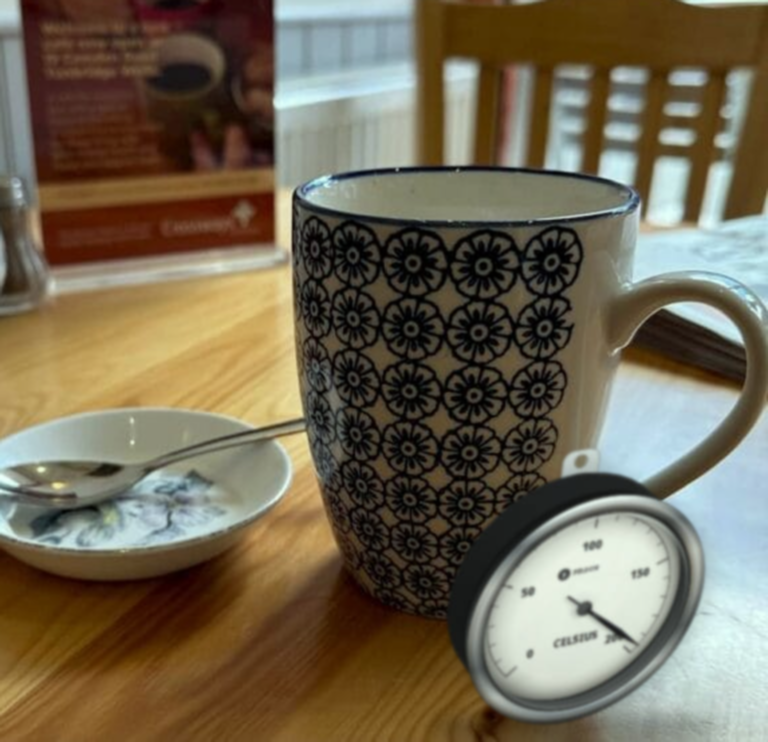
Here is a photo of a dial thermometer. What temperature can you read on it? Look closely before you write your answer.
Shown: 195 °C
